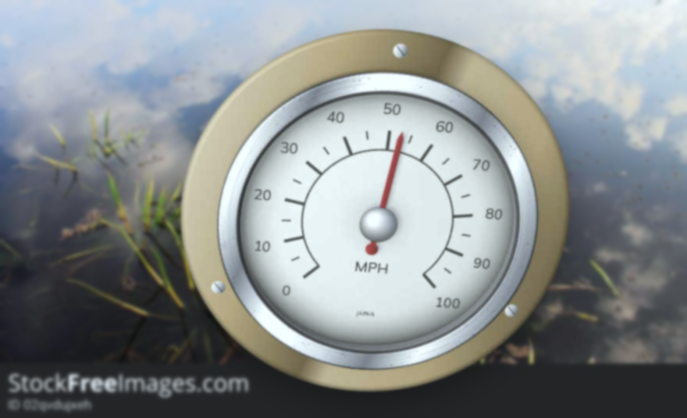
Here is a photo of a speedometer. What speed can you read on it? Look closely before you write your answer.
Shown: 52.5 mph
